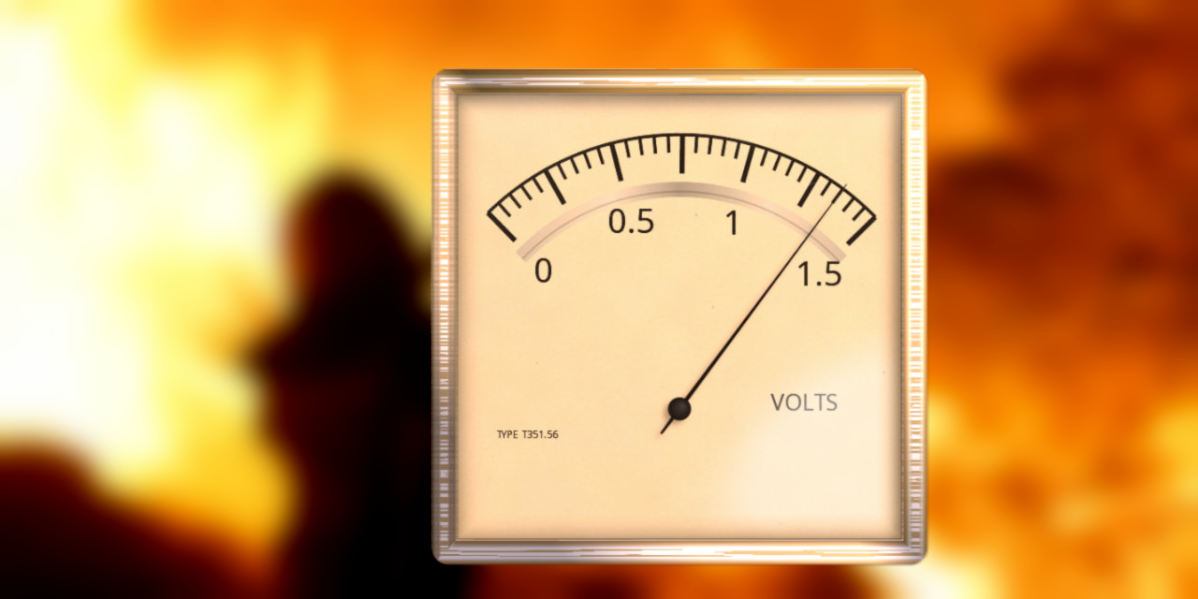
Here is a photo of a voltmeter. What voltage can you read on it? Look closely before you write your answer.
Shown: 1.35 V
